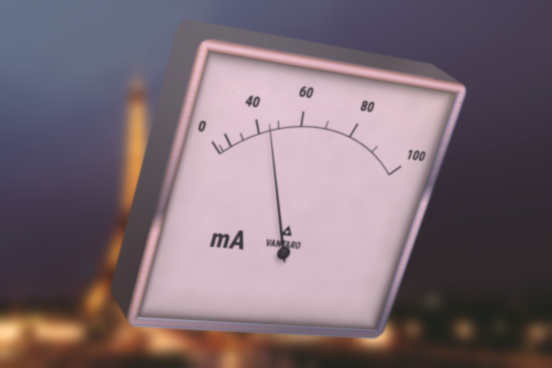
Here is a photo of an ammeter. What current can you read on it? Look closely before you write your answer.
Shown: 45 mA
